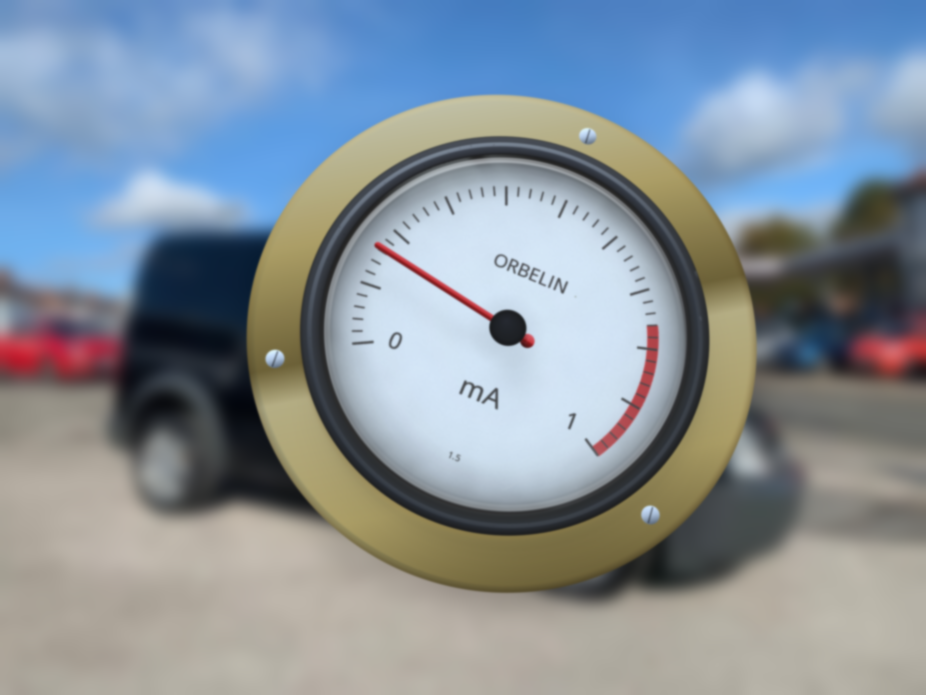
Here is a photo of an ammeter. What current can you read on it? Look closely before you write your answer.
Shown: 0.16 mA
